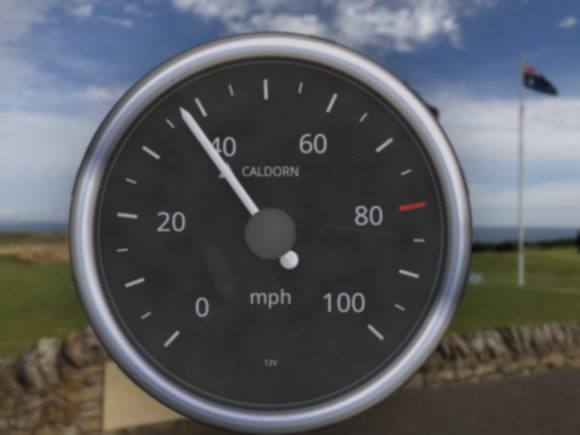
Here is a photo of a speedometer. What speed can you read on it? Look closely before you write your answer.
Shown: 37.5 mph
